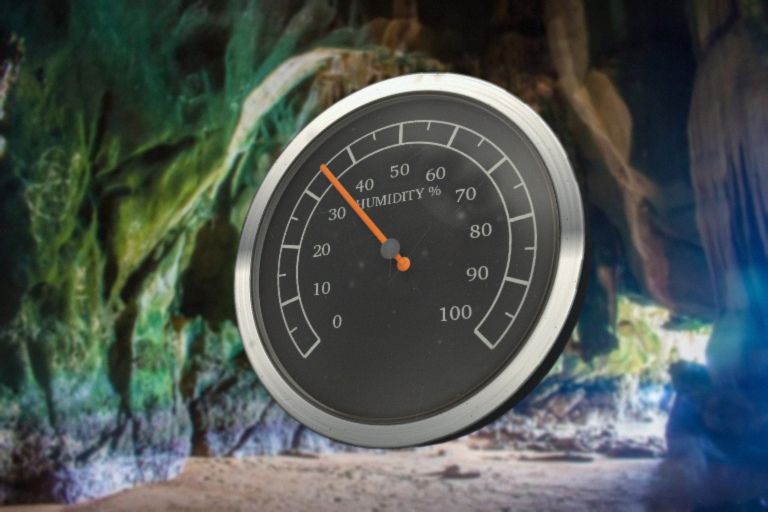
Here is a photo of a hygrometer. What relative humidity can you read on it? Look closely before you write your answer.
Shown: 35 %
